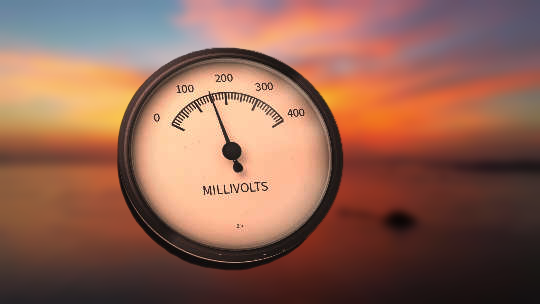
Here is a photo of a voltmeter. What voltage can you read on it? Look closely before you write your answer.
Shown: 150 mV
